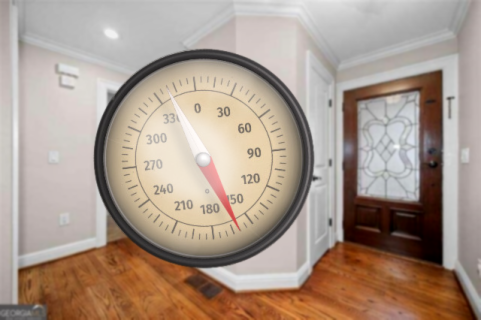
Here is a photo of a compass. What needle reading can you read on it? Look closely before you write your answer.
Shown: 160 °
